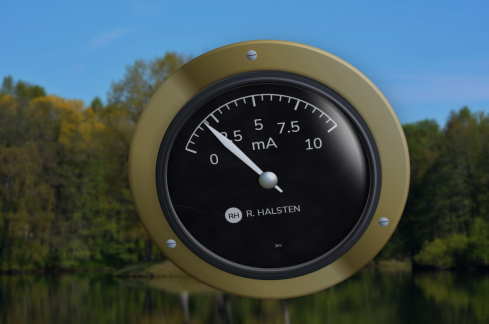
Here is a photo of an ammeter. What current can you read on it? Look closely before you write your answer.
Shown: 2 mA
